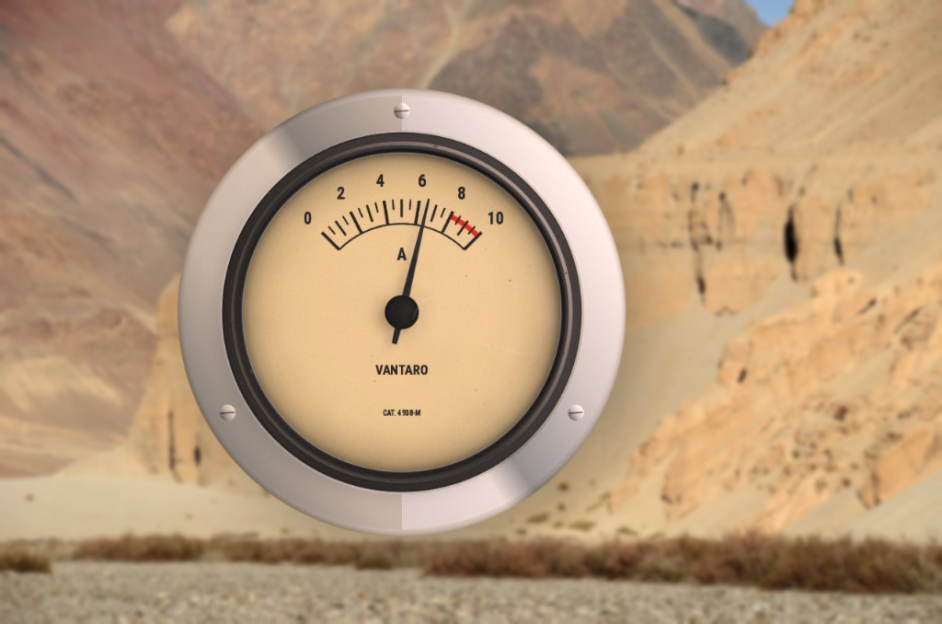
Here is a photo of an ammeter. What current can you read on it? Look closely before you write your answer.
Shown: 6.5 A
